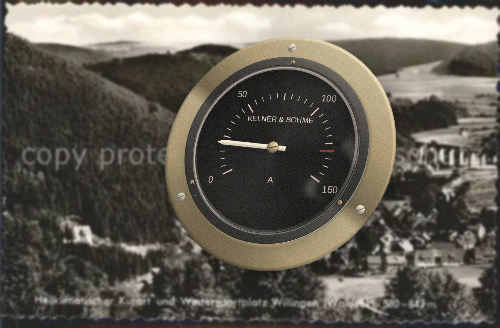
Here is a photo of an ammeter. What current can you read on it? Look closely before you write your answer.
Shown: 20 A
